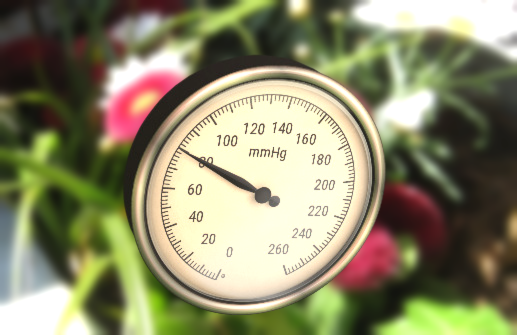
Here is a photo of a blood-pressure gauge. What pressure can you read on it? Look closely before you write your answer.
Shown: 80 mmHg
